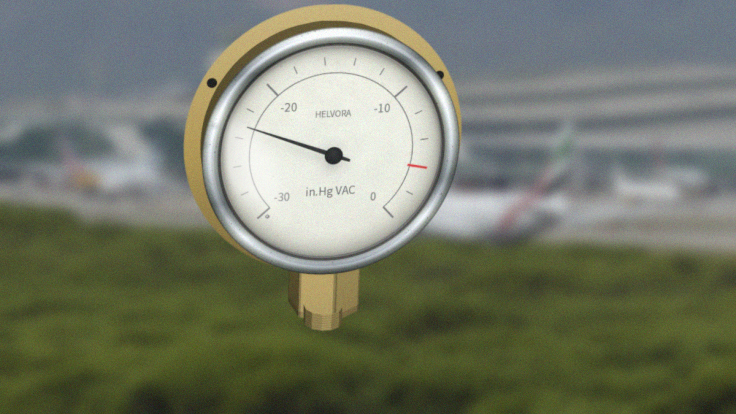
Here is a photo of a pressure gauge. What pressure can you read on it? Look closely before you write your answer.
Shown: -23 inHg
